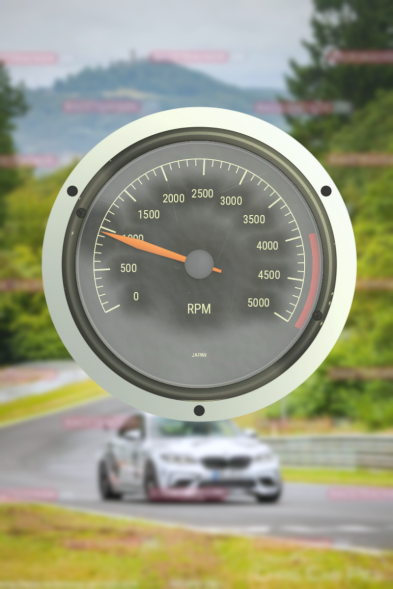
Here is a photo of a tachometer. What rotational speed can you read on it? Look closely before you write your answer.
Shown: 950 rpm
